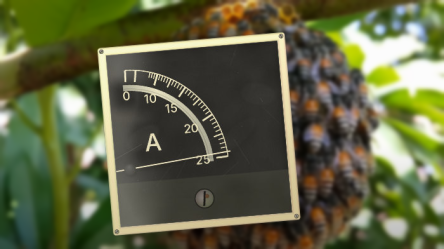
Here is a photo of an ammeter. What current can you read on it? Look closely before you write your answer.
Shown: 24.5 A
